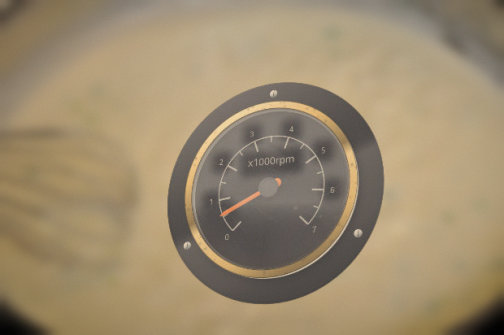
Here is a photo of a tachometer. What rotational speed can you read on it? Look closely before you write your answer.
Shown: 500 rpm
